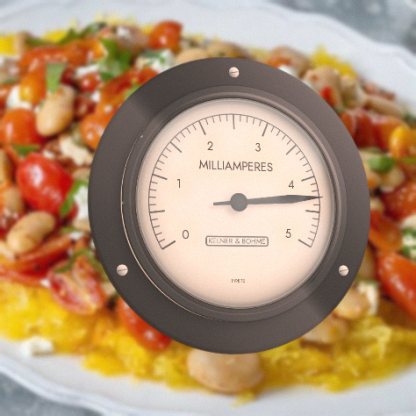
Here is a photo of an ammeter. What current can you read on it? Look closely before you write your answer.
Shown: 4.3 mA
